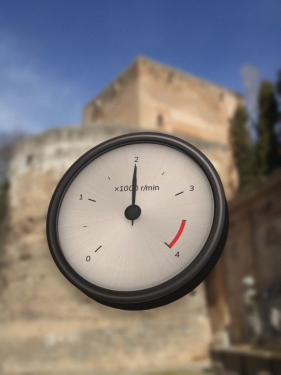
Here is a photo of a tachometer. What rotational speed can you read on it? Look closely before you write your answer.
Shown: 2000 rpm
